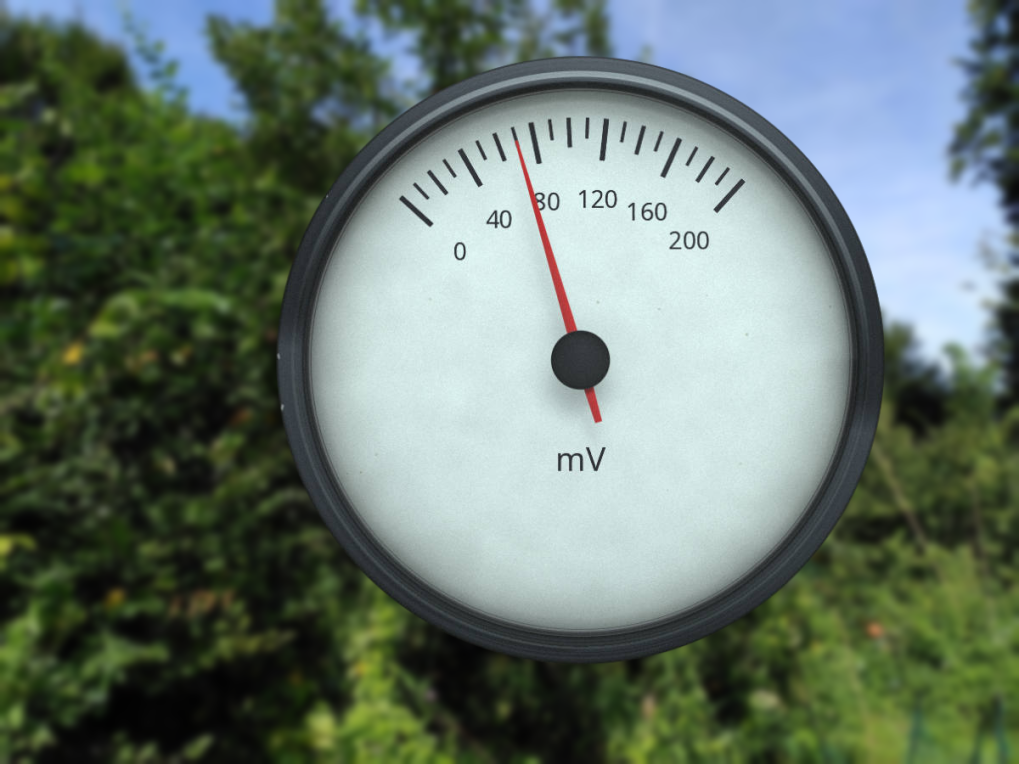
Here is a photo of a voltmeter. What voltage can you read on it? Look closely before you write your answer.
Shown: 70 mV
